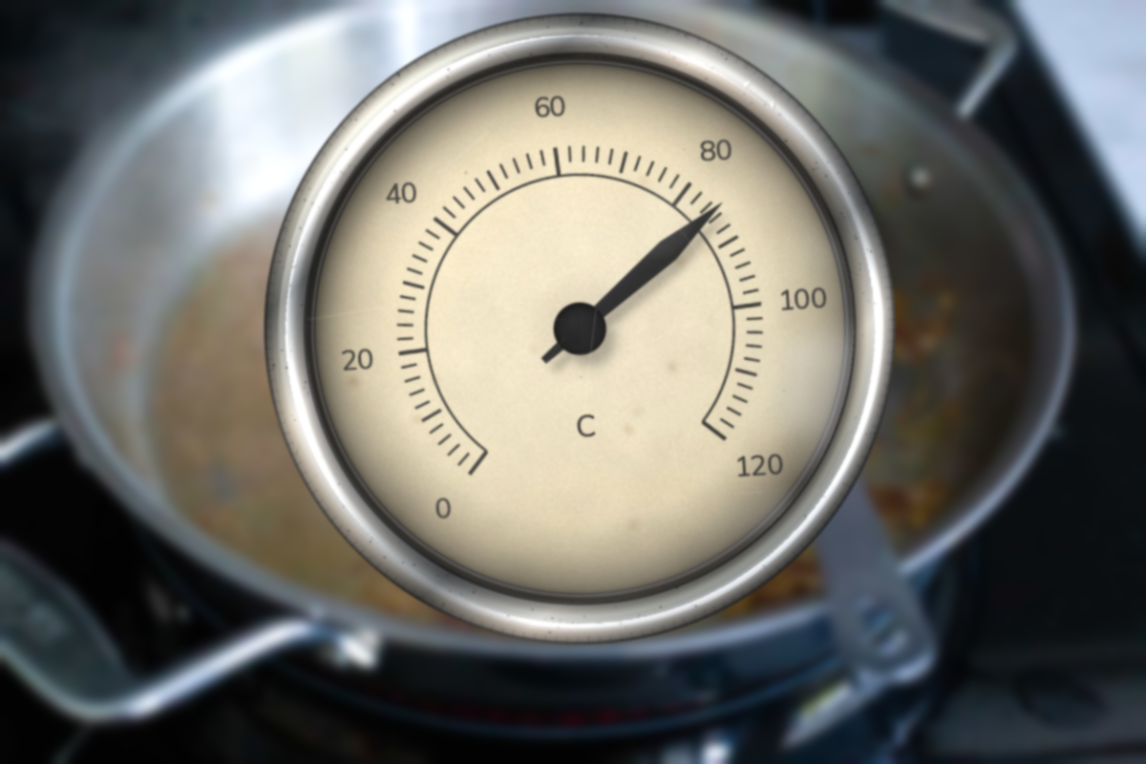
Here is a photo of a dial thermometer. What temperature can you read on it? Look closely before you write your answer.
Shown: 85 °C
